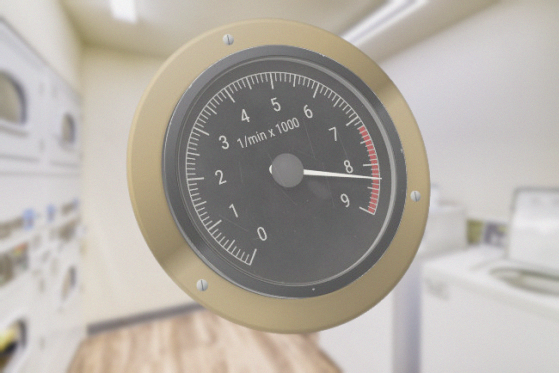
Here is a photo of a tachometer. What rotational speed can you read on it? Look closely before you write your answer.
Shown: 8300 rpm
